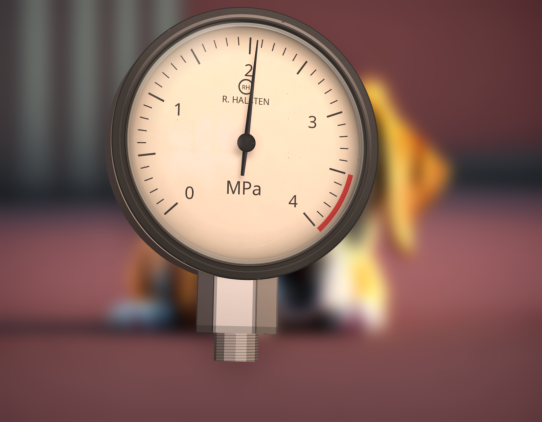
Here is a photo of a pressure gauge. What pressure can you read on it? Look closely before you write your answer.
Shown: 2.05 MPa
